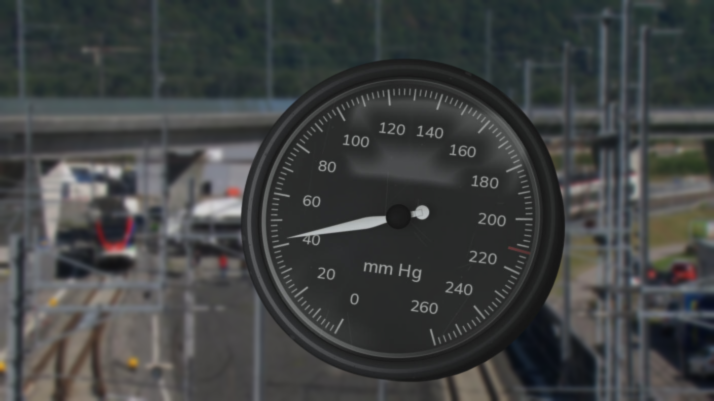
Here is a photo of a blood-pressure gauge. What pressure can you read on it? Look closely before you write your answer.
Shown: 42 mmHg
